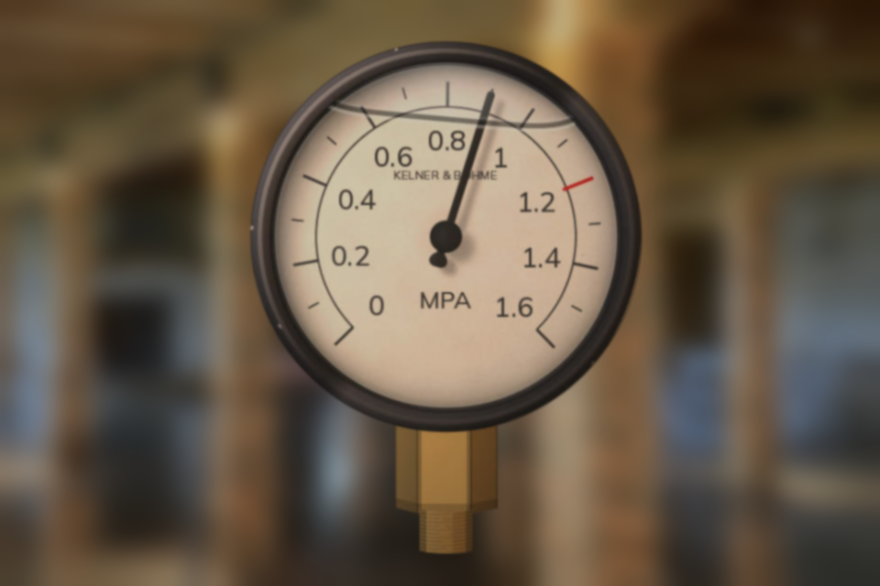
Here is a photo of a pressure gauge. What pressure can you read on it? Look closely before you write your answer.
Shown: 0.9 MPa
